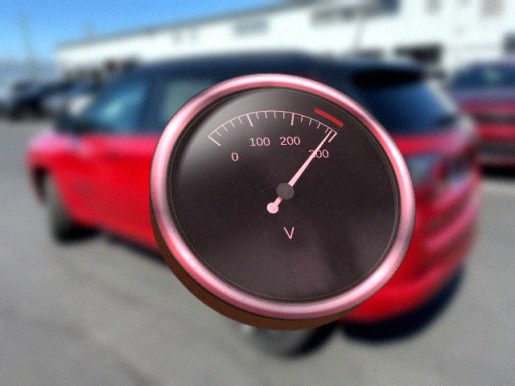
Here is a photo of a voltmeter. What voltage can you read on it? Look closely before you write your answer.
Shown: 290 V
